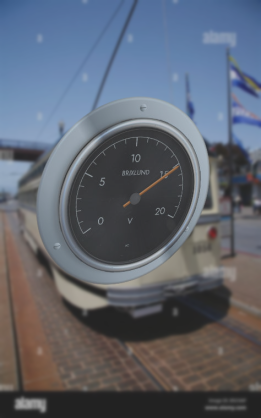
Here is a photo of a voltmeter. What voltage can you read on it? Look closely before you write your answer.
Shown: 15 V
